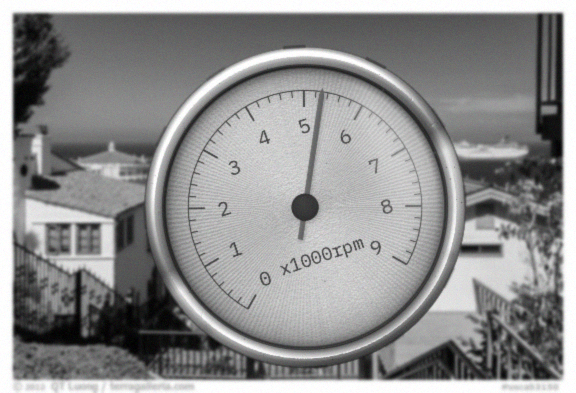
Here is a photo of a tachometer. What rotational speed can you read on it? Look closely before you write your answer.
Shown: 5300 rpm
